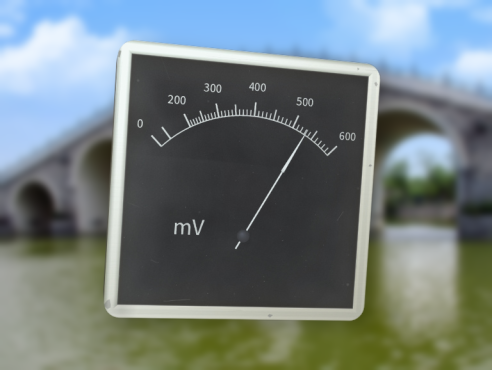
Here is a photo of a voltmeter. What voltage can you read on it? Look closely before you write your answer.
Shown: 530 mV
